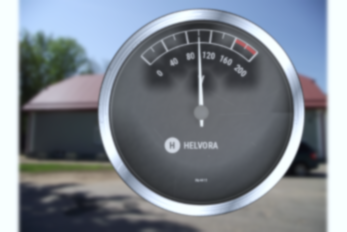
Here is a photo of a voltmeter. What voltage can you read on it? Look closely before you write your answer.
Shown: 100 V
